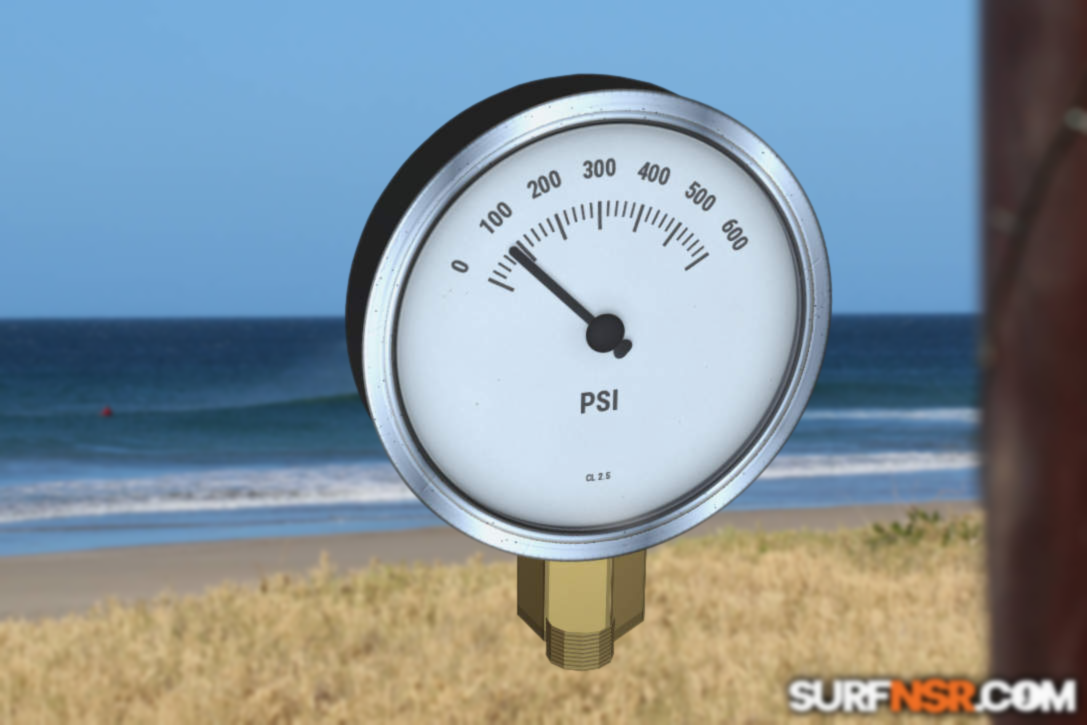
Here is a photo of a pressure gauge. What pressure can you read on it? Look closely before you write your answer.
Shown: 80 psi
